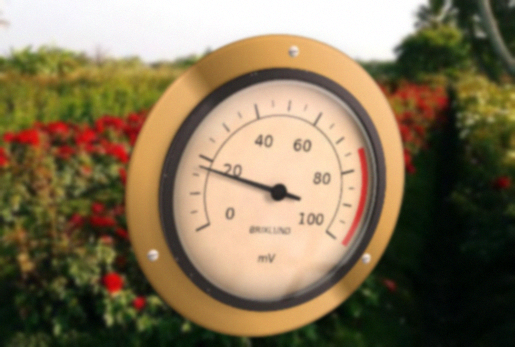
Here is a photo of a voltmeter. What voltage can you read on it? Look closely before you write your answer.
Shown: 17.5 mV
